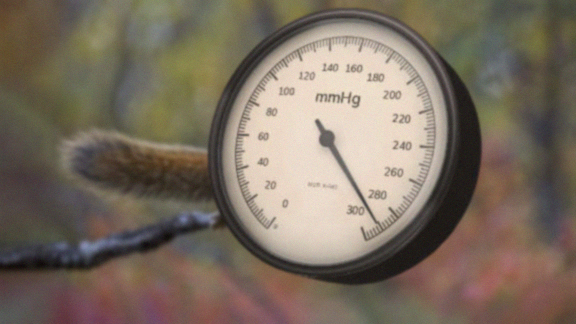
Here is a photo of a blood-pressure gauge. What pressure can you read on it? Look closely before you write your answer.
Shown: 290 mmHg
